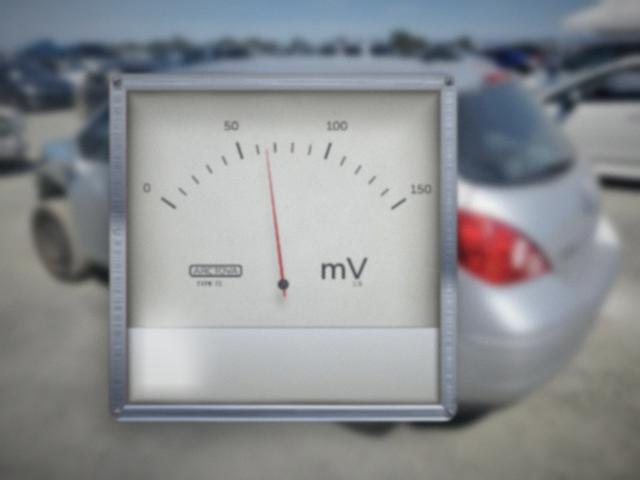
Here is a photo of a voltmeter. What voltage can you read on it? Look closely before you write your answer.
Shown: 65 mV
